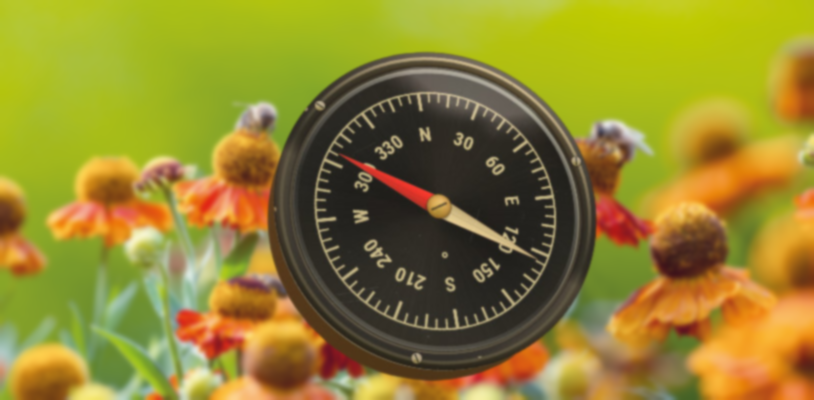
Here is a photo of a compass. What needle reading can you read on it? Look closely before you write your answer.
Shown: 305 °
